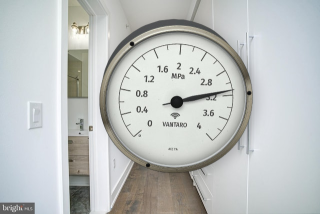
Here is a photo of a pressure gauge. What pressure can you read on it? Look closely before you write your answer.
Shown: 3.1 MPa
